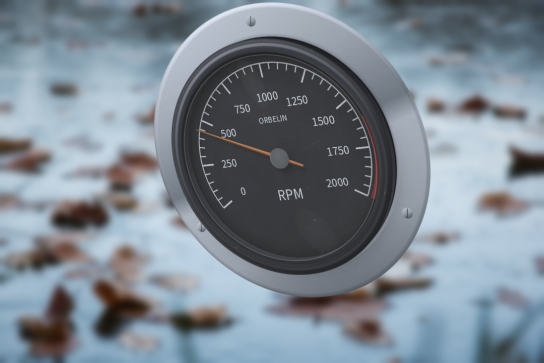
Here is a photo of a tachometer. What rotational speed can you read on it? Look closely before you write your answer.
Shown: 450 rpm
